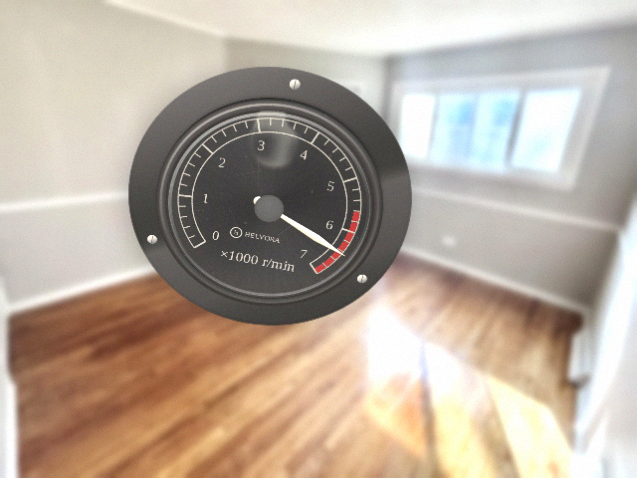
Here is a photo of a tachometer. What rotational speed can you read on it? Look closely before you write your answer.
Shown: 6400 rpm
